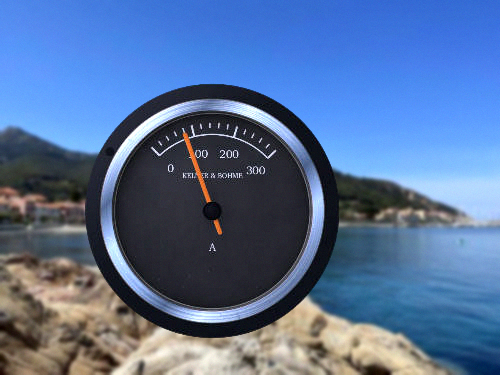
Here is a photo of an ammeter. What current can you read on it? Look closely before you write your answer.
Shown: 80 A
